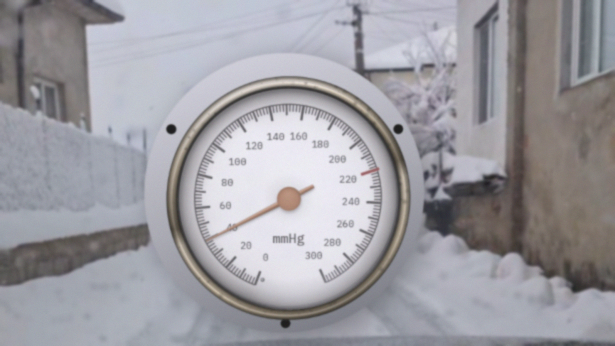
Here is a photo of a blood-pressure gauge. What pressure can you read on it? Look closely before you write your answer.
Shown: 40 mmHg
